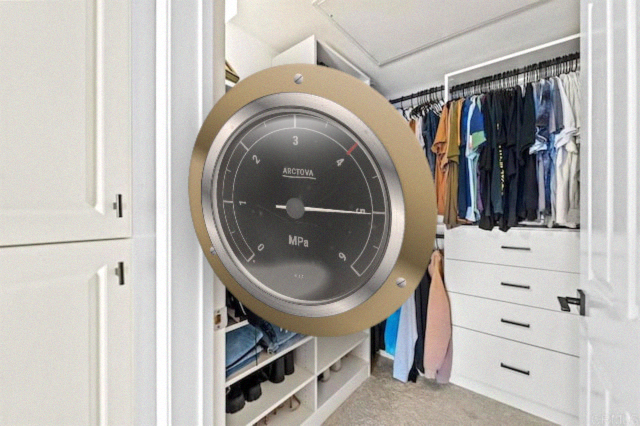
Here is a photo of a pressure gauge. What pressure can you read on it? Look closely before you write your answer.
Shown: 5 MPa
